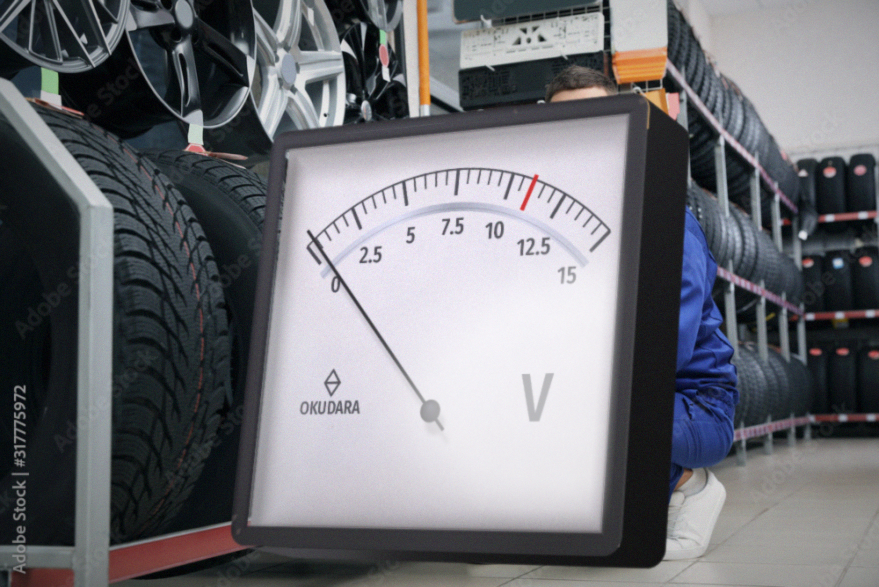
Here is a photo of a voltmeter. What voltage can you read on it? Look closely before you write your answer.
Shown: 0.5 V
